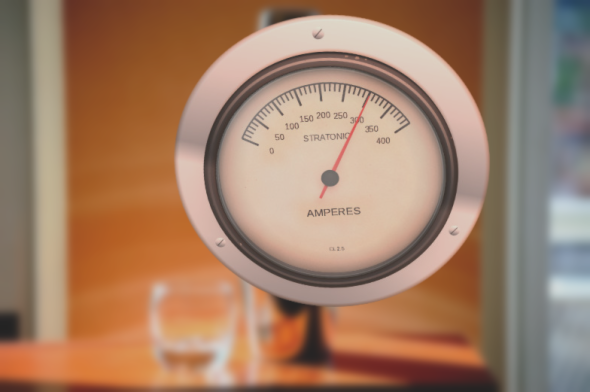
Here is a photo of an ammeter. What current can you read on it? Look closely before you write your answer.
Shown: 300 A
